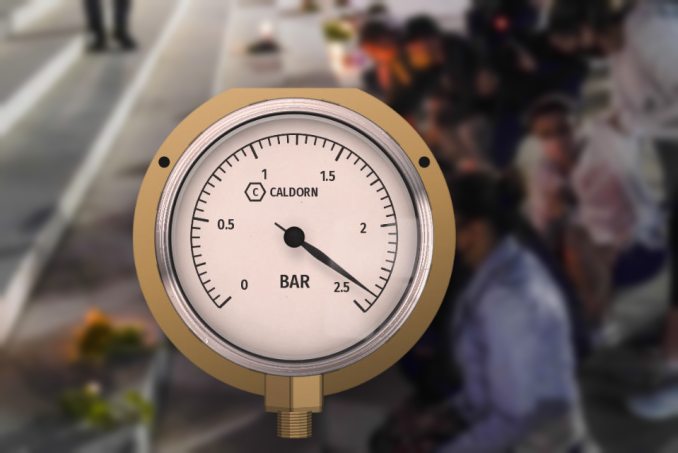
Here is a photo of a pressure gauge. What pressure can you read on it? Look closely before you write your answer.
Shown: 2.4 bar
